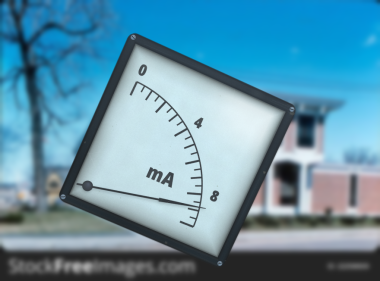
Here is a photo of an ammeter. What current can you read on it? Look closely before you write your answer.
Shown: 8.75 mA
